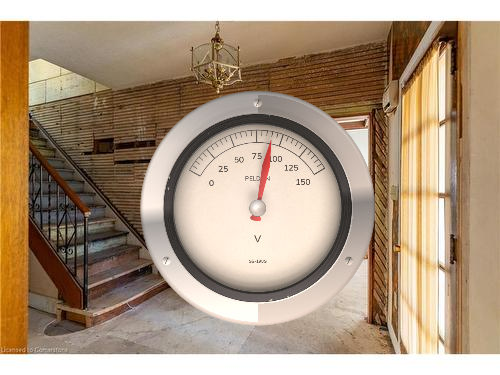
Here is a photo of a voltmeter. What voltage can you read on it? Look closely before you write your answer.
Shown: 90 V
